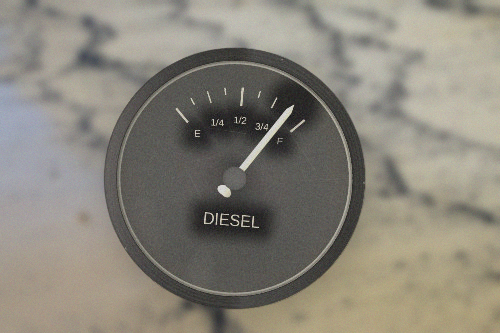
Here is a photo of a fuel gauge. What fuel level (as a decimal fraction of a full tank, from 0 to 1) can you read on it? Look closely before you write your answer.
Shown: 0.875
